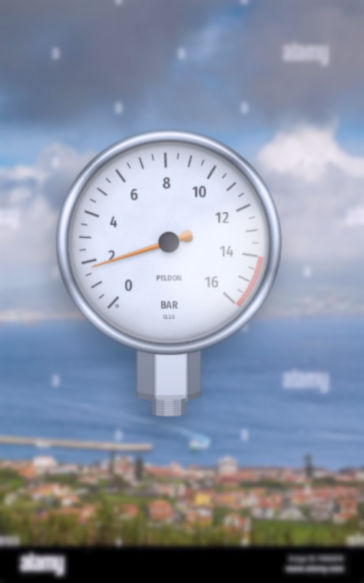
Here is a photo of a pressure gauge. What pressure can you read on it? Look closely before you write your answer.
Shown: 1.75 bar
